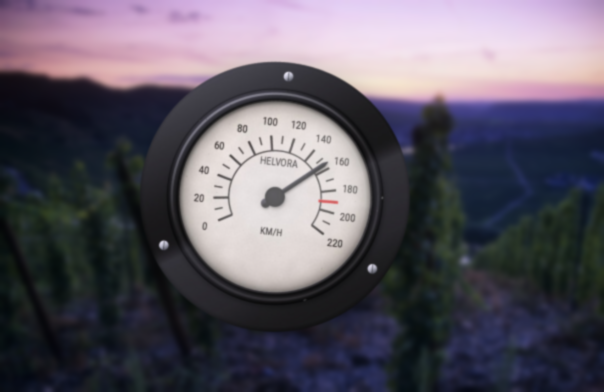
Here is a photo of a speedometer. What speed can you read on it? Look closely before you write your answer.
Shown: 155 km/h
